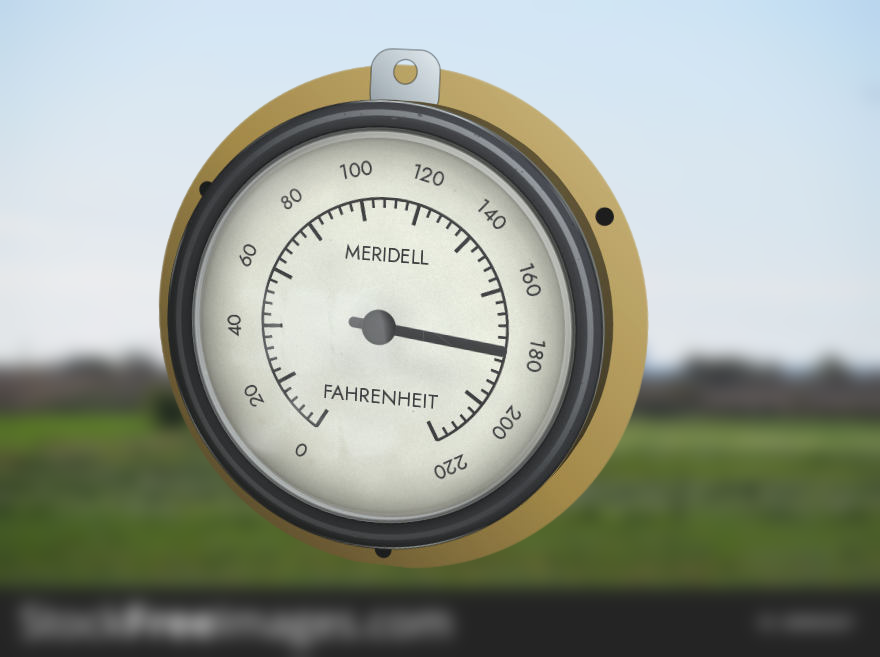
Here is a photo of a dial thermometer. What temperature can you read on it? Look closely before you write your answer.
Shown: 180 °F
